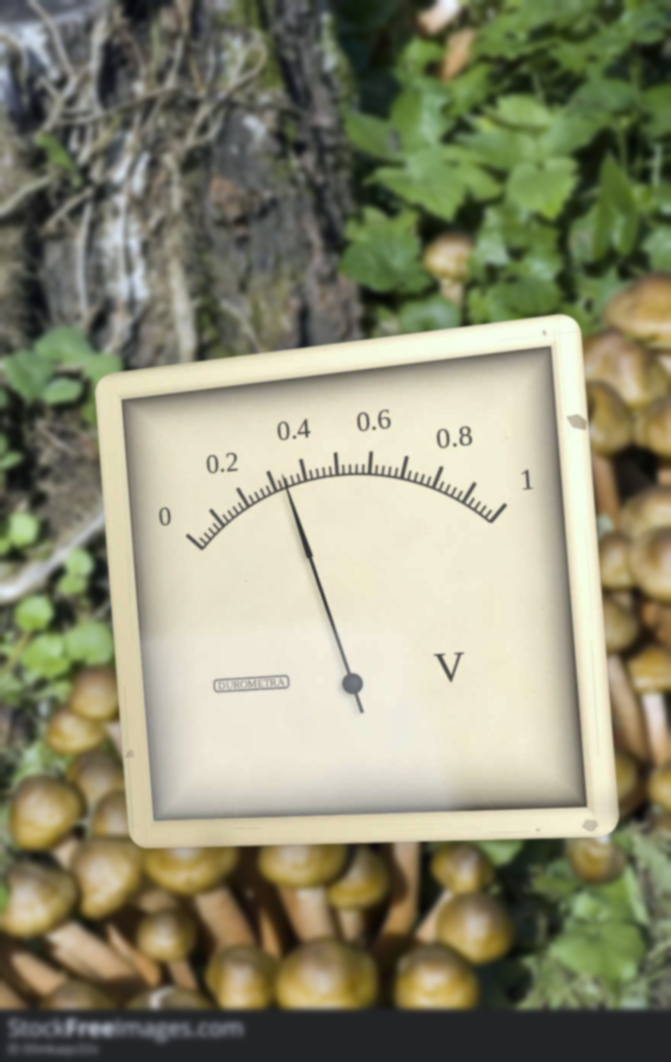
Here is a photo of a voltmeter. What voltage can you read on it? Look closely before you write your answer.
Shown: 0.34 V
